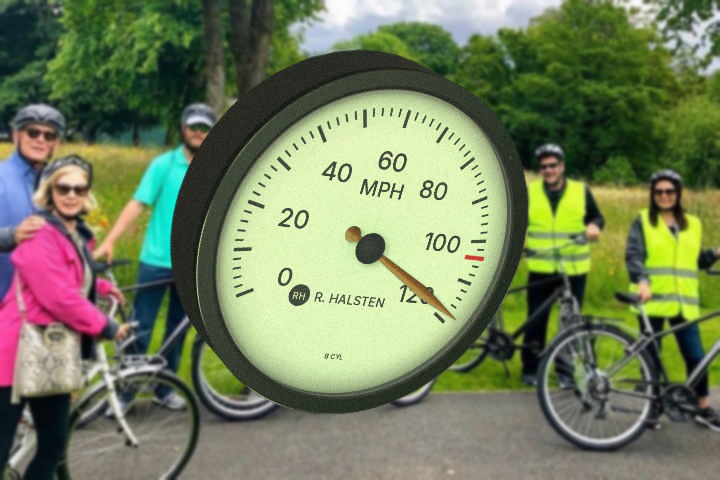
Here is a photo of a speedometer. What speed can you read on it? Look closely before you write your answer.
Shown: 118 mph
